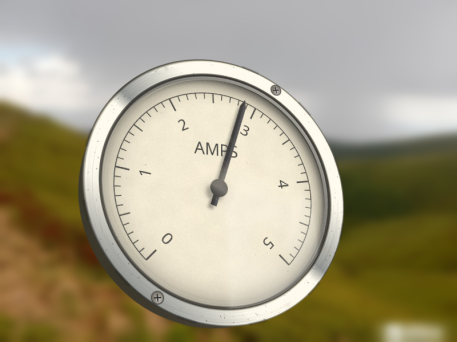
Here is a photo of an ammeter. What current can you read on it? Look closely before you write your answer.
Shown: 2.85 A
